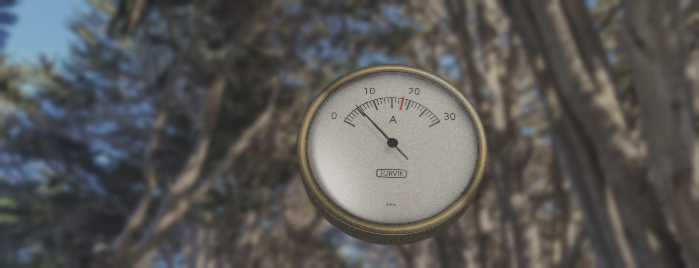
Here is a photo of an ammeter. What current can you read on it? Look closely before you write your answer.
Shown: 5 A
